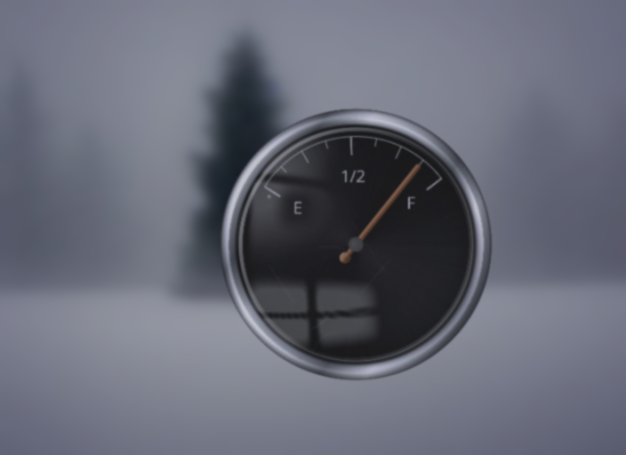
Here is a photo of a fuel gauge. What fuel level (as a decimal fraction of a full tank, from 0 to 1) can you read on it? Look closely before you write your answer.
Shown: 0.875
